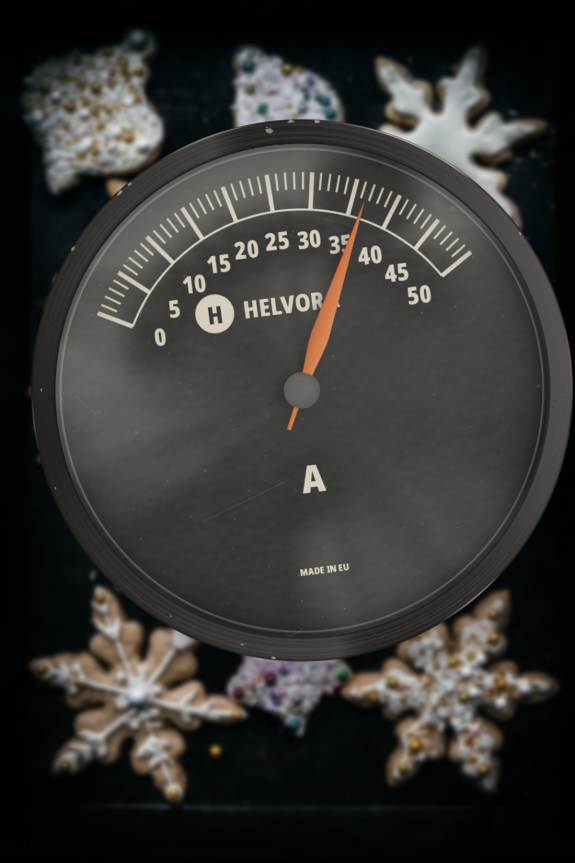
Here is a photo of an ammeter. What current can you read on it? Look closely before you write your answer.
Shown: 36.5 A
